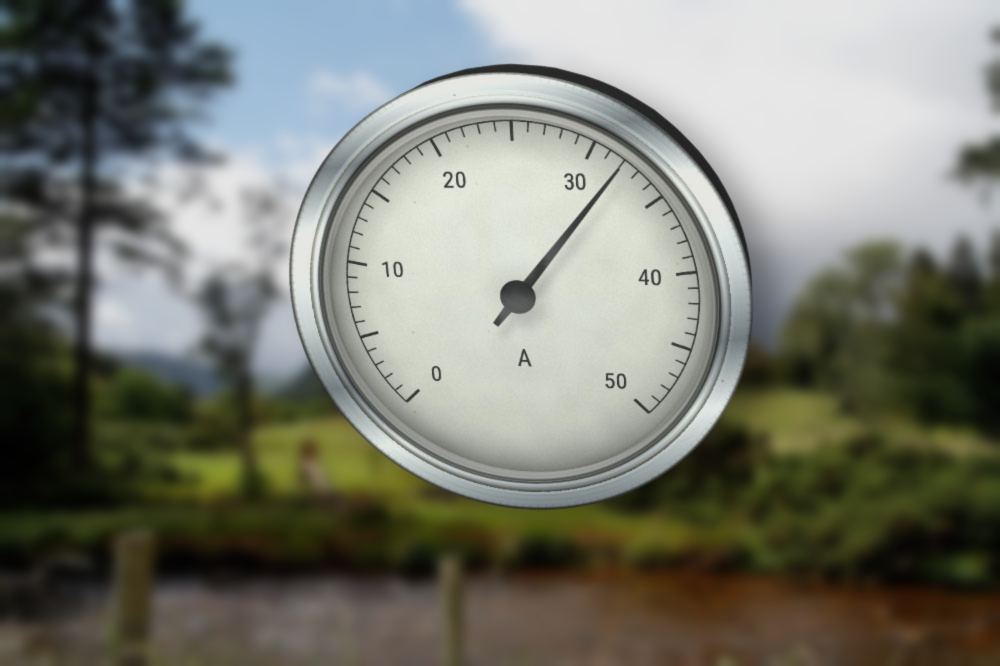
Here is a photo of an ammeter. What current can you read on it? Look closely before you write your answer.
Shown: 32 A
